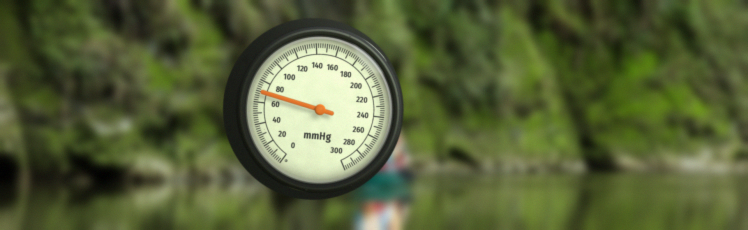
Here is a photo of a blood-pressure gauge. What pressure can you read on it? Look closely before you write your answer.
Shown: 70 mmHg
